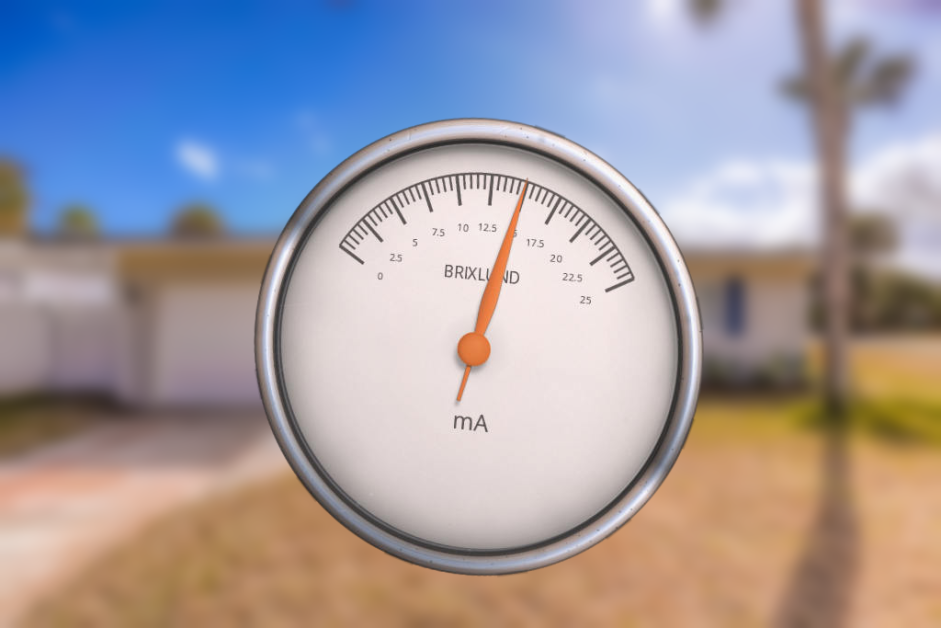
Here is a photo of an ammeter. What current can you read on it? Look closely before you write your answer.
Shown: 15 mA
